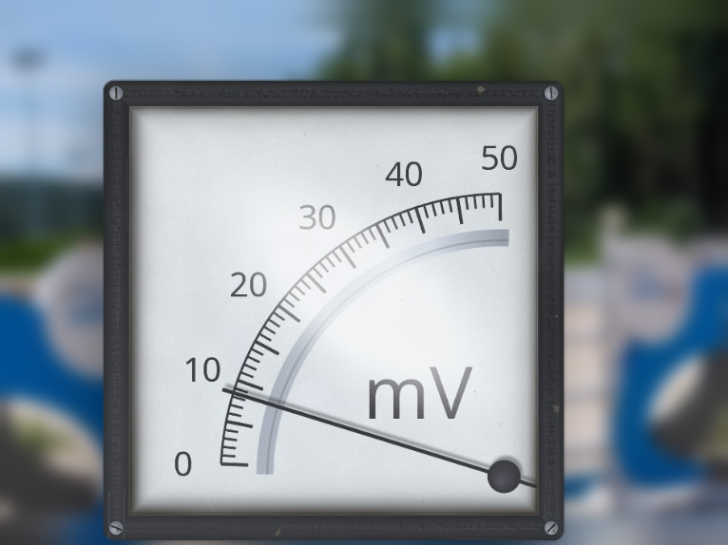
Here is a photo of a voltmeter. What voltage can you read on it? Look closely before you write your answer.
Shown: 8.5 mV
